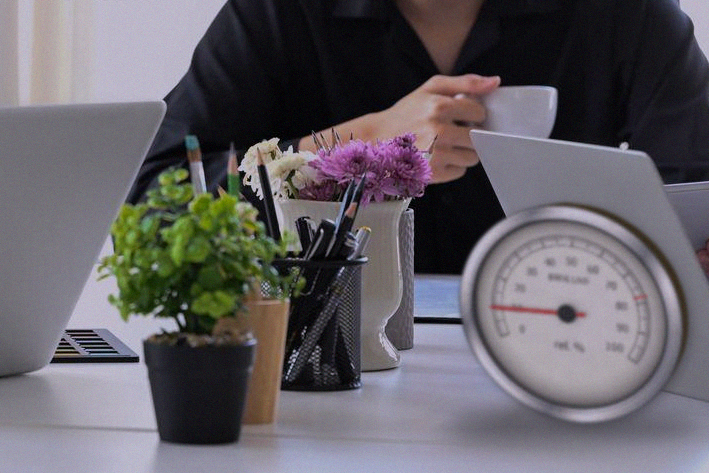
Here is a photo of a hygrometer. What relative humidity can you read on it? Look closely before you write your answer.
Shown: 10 %
